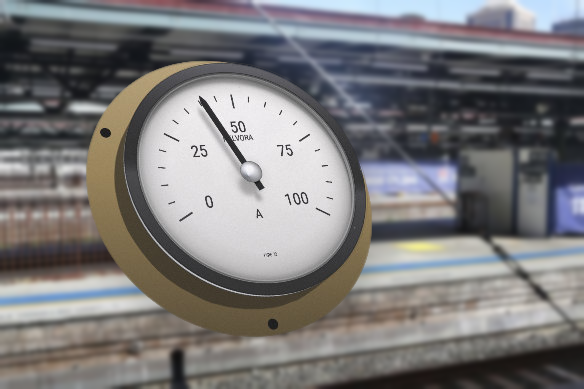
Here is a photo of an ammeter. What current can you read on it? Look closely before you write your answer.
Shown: 40 A
